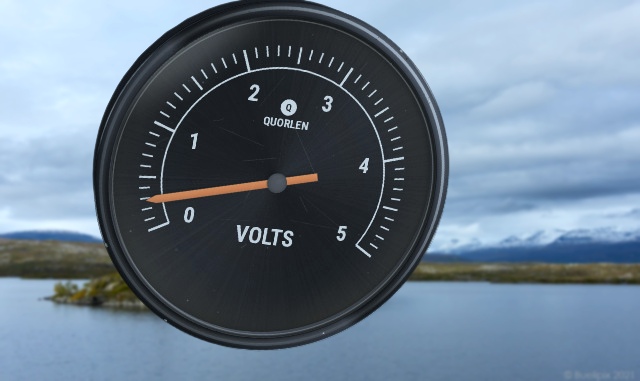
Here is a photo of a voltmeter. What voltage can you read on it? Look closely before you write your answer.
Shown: 0.3 V
